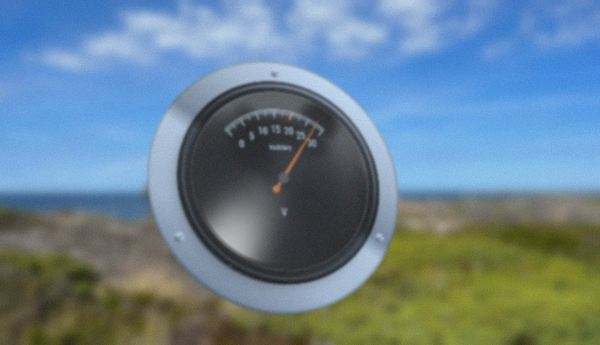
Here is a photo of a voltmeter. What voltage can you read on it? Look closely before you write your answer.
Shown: 27.5 V
